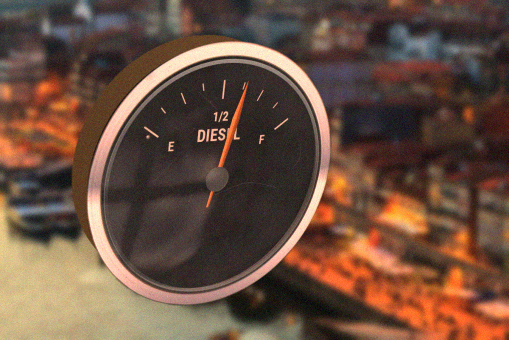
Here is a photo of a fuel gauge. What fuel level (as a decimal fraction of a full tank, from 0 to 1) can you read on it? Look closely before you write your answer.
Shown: 0.625
